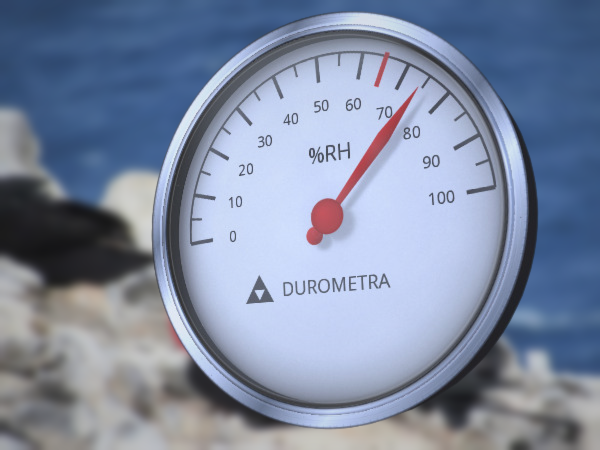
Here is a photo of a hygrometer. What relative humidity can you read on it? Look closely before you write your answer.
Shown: 75 %
